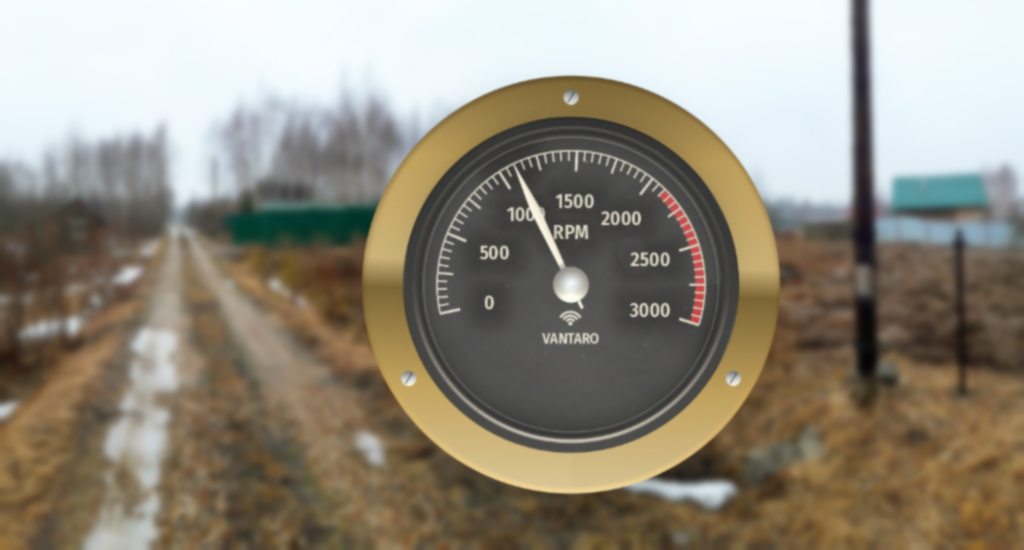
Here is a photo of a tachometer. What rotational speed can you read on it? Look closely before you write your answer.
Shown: 1100 rpm
